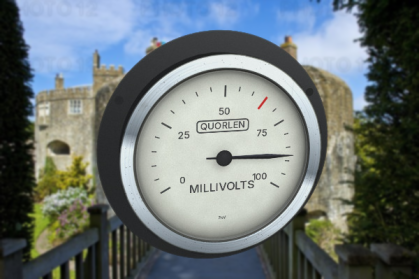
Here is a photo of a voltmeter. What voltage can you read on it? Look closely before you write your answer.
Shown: 87.5 mV
